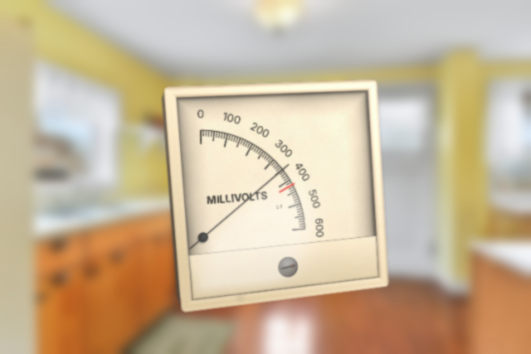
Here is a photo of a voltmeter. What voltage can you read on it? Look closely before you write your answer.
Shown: 350 mV
